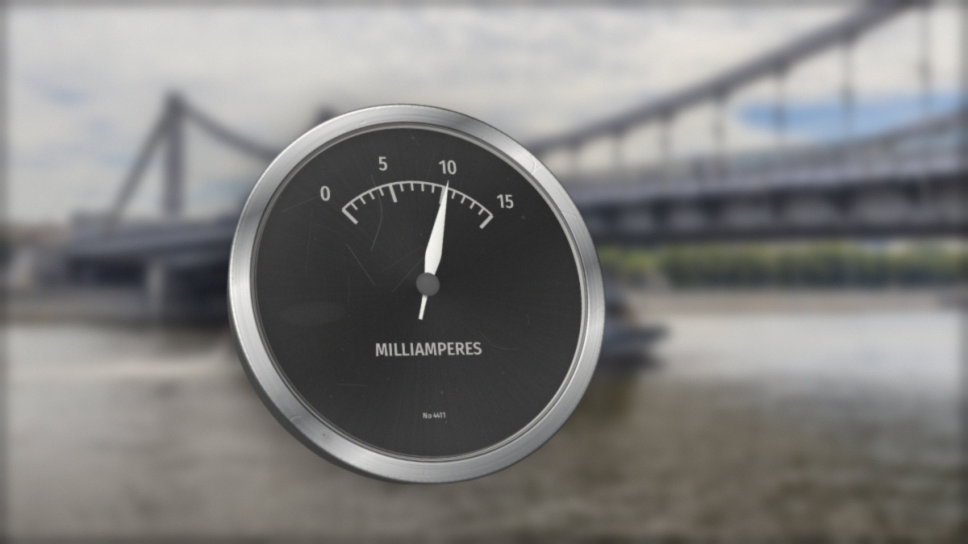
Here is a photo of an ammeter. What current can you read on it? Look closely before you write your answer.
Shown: 10 mA
